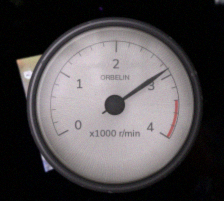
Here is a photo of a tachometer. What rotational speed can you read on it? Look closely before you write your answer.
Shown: 2900 rpm
